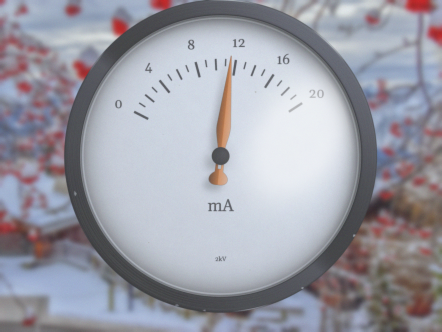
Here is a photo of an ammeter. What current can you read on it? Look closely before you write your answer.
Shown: 11.5 mA
